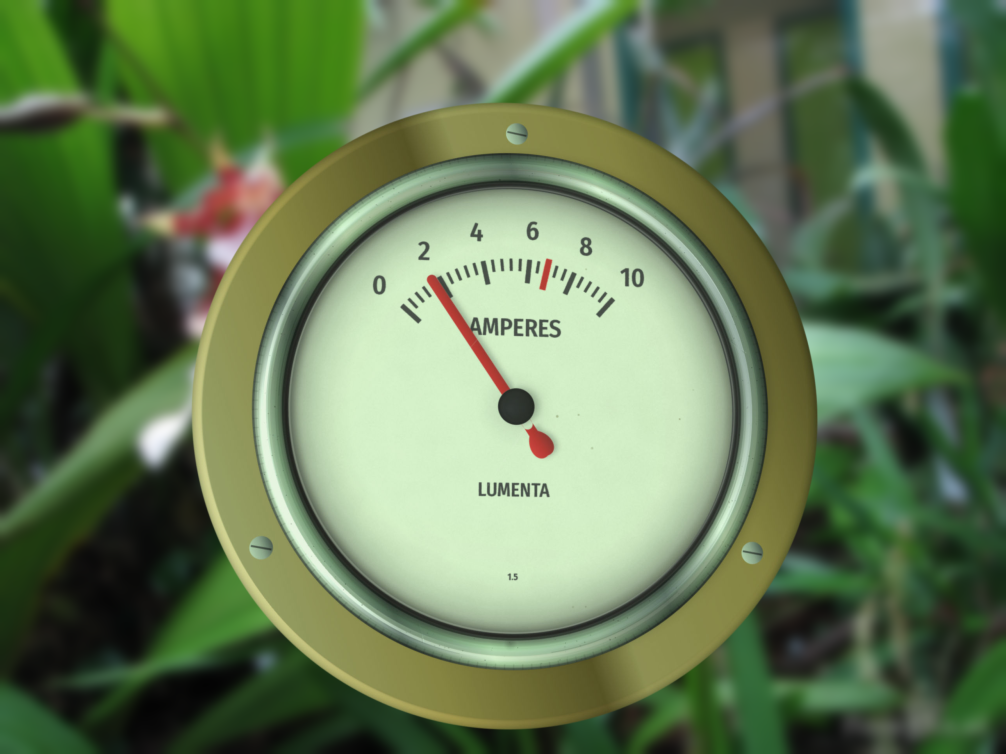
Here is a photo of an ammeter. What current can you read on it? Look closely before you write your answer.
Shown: 1.6 A
